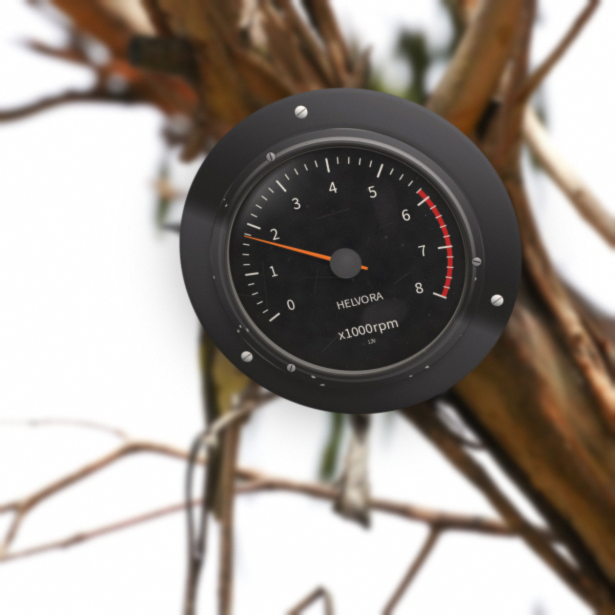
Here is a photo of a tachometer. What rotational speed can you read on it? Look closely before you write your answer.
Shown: 1800 rpm
